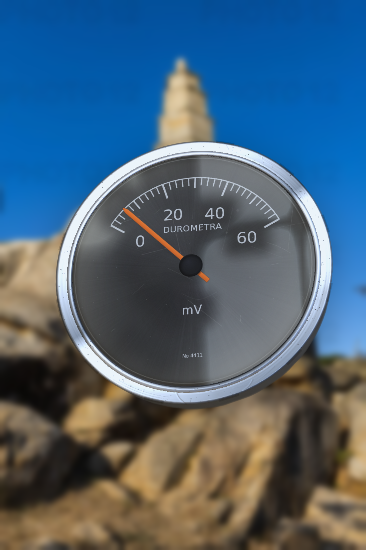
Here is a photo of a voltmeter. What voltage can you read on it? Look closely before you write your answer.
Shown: 6 mV
